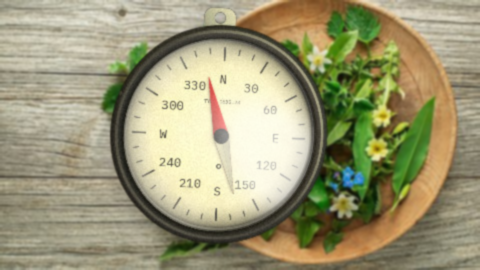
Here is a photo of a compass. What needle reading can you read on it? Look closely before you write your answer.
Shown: 345 °
